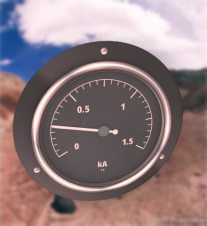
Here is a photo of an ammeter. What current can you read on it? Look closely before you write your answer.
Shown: 0.25 kA
